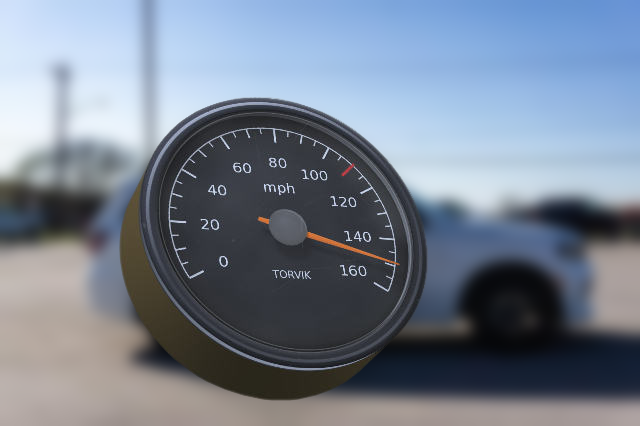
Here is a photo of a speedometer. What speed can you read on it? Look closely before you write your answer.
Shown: 150 mph
